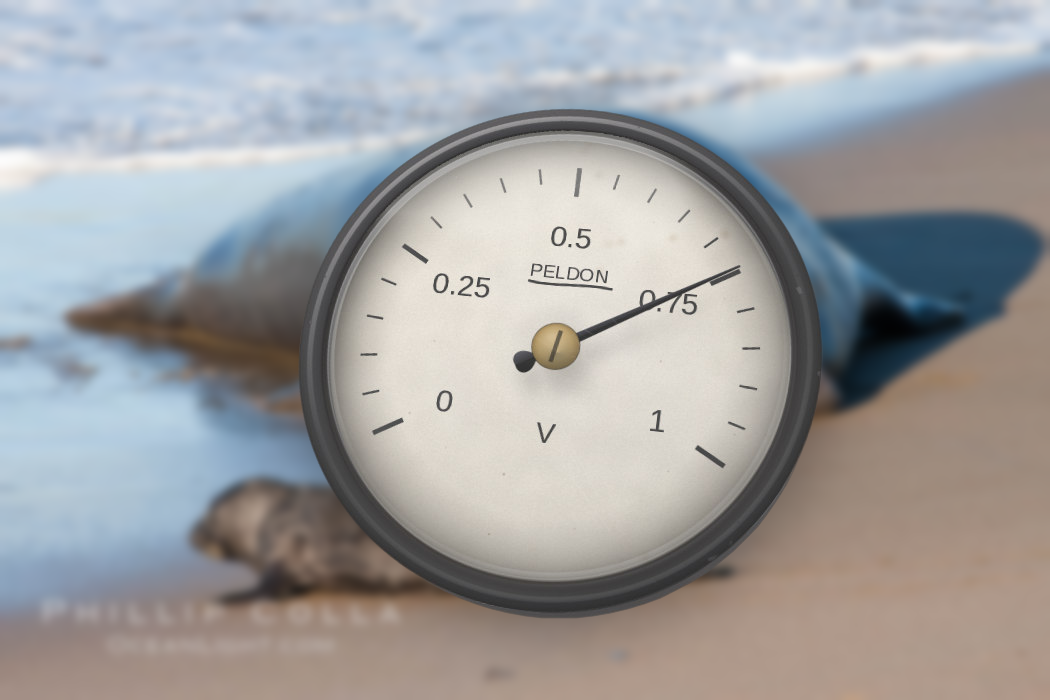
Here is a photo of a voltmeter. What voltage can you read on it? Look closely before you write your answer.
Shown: 0.75 V
